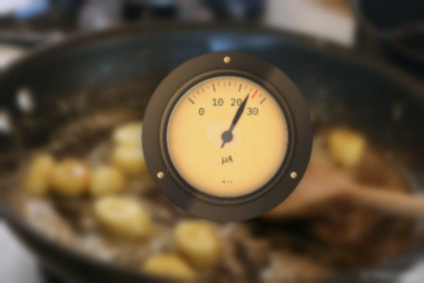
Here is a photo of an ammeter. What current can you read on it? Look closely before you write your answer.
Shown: 24 µA
